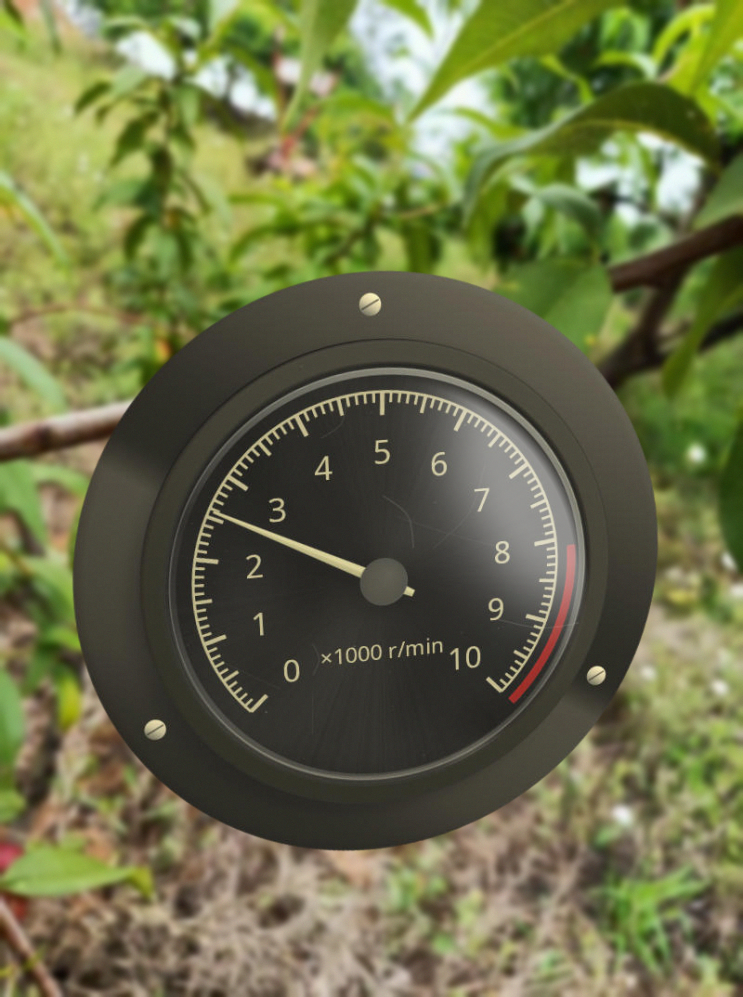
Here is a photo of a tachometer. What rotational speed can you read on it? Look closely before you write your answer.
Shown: 2600 rpm
